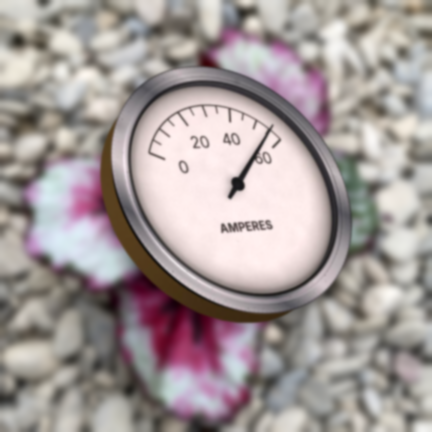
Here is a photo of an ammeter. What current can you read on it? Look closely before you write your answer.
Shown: 55 A
